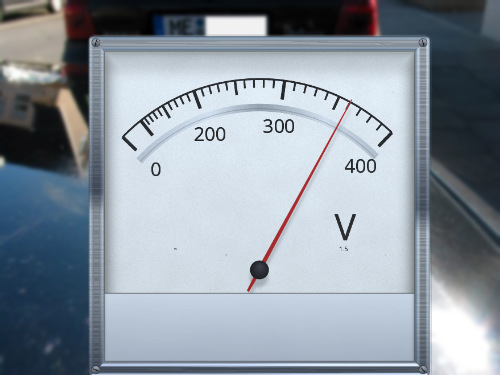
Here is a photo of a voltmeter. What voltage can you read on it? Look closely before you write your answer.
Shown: 360 V
